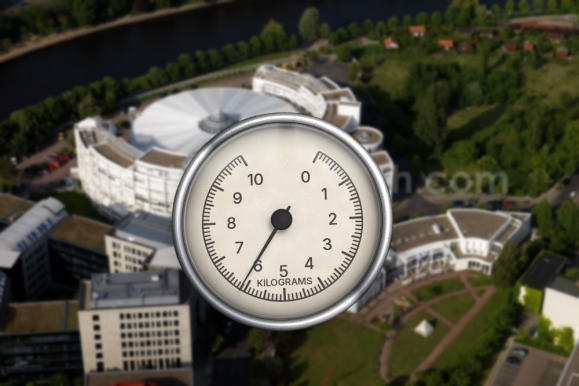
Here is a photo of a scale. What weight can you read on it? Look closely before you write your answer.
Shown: 6.1 kg
